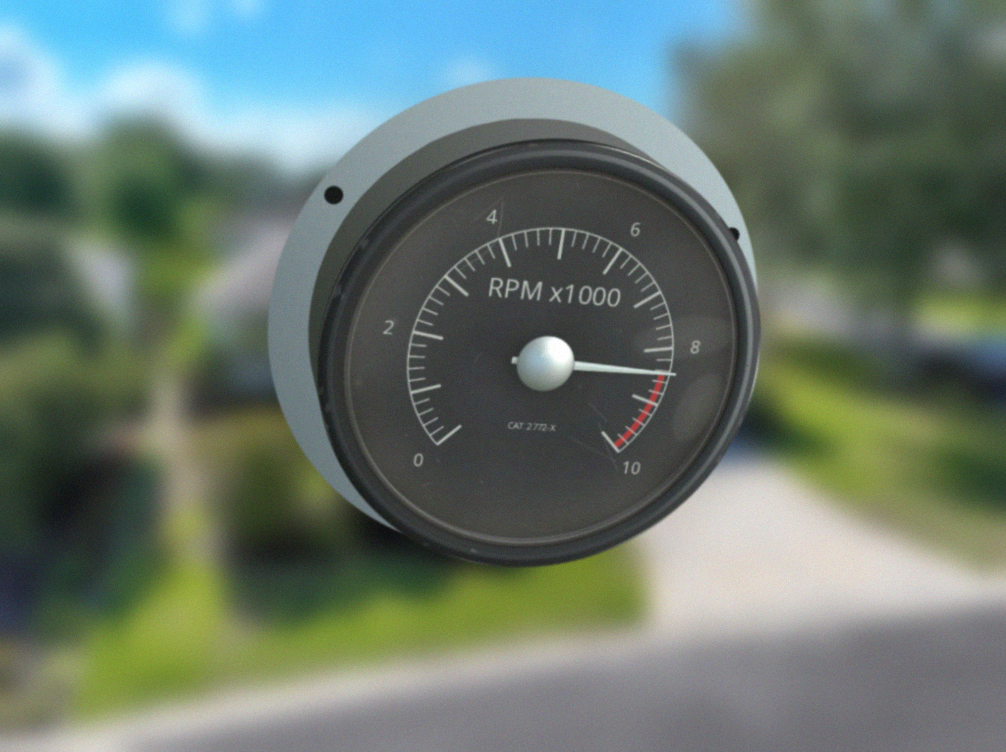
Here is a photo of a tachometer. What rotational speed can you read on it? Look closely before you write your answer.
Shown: 8400 rpm
